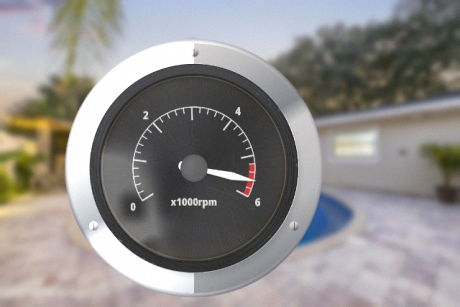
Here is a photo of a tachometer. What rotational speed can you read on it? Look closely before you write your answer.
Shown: 5600 rpm
